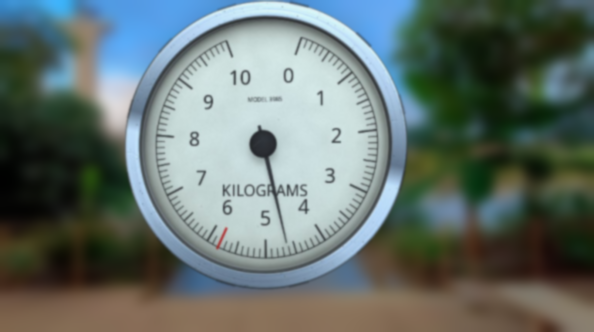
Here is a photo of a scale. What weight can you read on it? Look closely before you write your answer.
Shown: 4.6 kg
